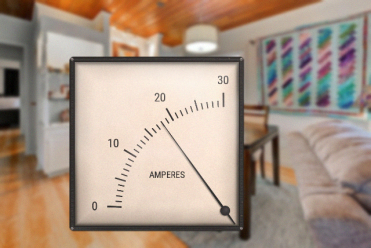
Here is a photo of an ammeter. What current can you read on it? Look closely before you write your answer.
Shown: 18 A
